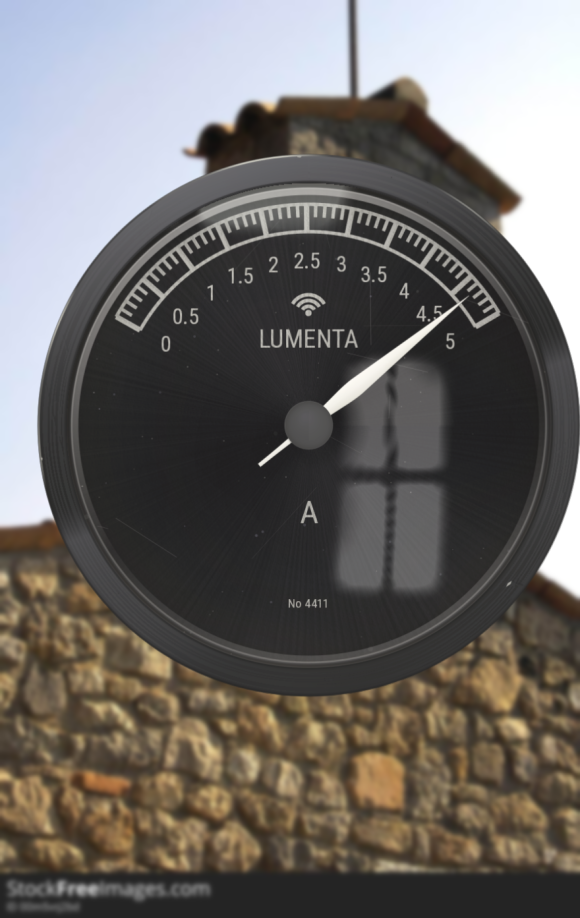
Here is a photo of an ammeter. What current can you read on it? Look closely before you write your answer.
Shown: 4.65 A
